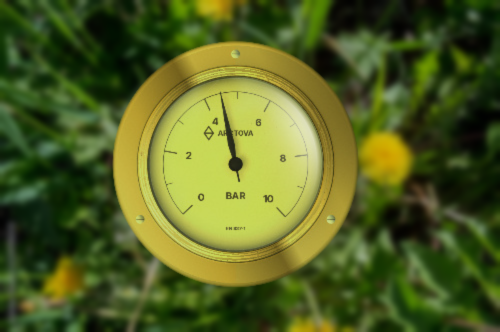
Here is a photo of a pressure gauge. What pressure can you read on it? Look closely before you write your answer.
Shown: 4.5 bar
